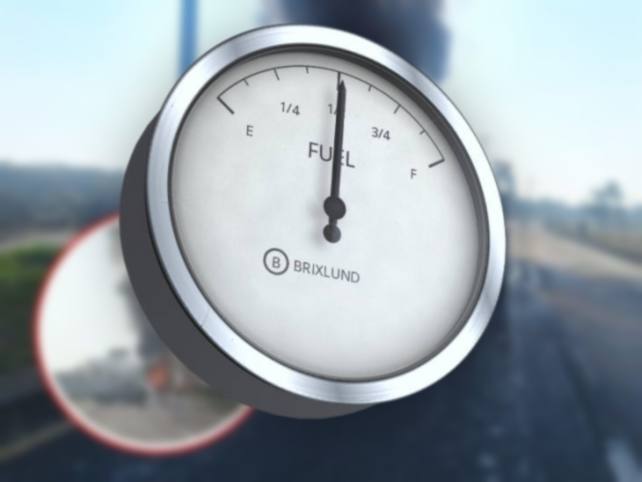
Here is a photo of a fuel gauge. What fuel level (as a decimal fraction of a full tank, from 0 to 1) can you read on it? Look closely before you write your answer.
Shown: 0.5
